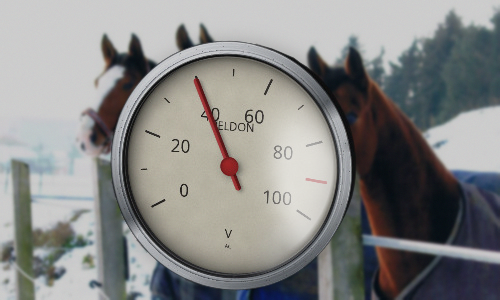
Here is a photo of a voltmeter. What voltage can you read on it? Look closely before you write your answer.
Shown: 40 V
